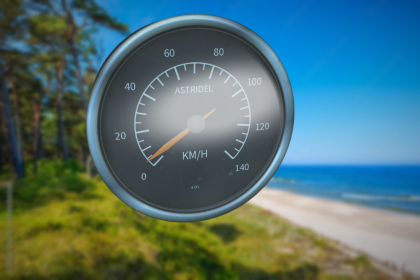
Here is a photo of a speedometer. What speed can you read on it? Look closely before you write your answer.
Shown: 5 km/h
